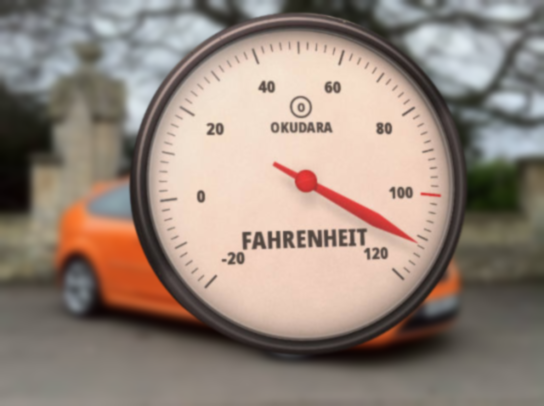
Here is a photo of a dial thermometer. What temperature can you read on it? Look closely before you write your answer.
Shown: 112 °F
